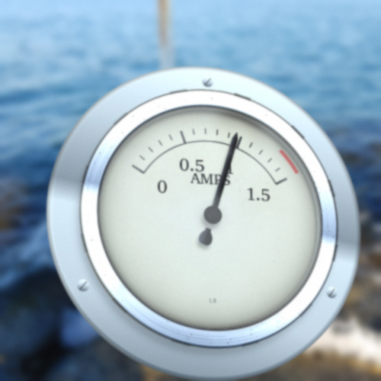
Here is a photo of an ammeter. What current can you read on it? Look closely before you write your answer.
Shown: 0.95 A
